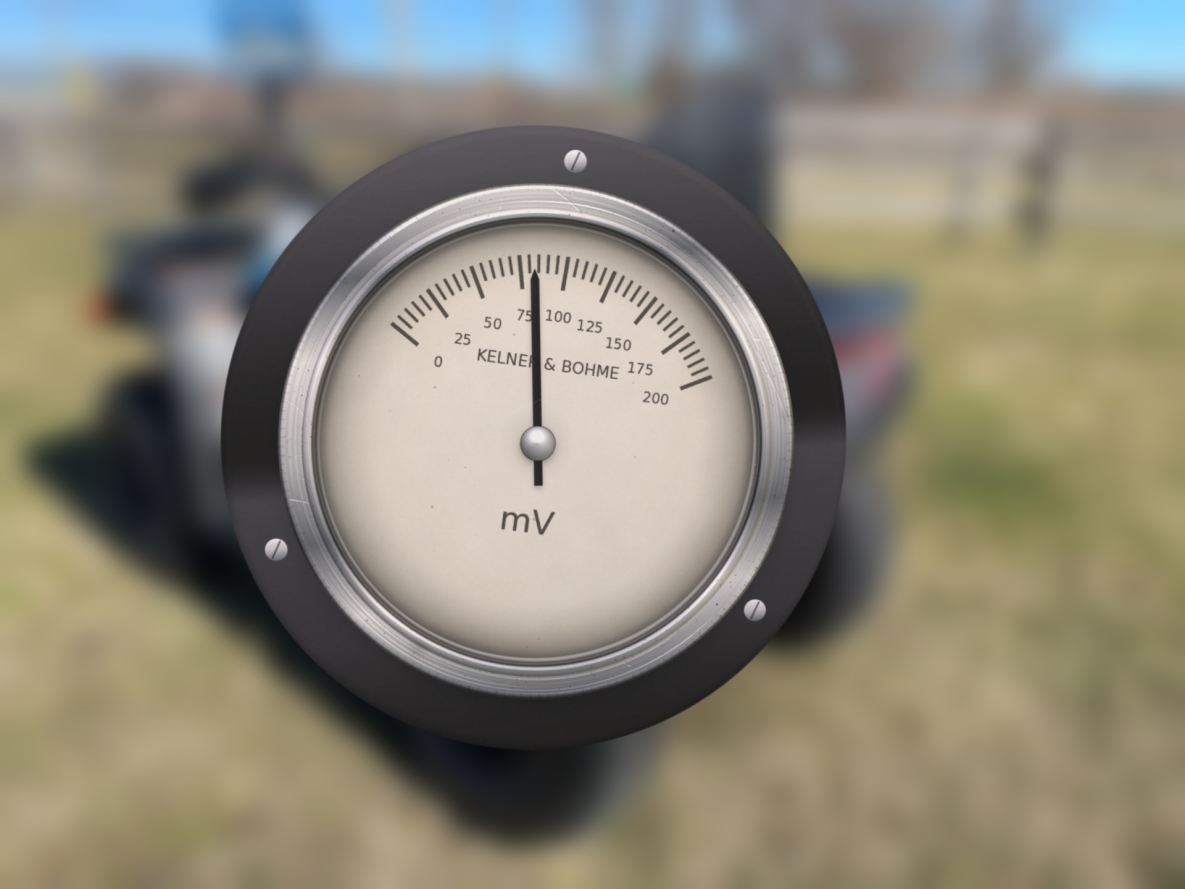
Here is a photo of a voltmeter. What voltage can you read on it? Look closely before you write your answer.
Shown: 82.5 mV
